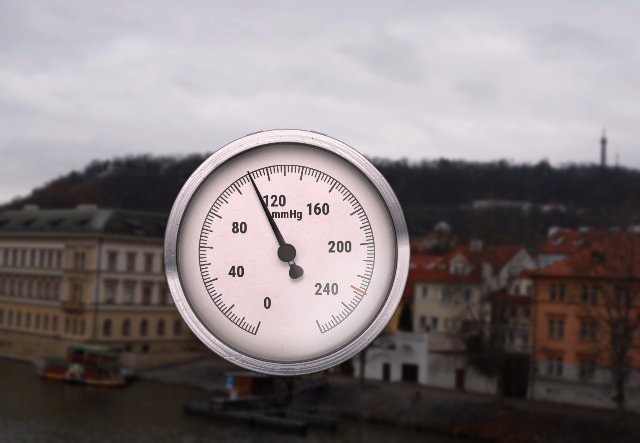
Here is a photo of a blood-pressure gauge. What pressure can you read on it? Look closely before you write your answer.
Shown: 110 mmHg
